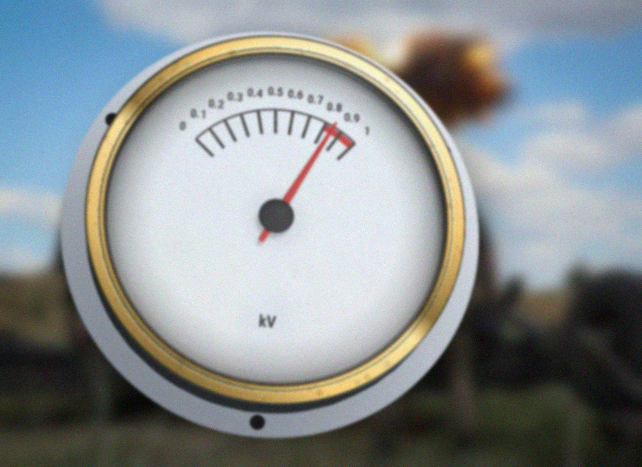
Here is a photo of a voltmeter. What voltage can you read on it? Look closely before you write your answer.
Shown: 0.85 kV
